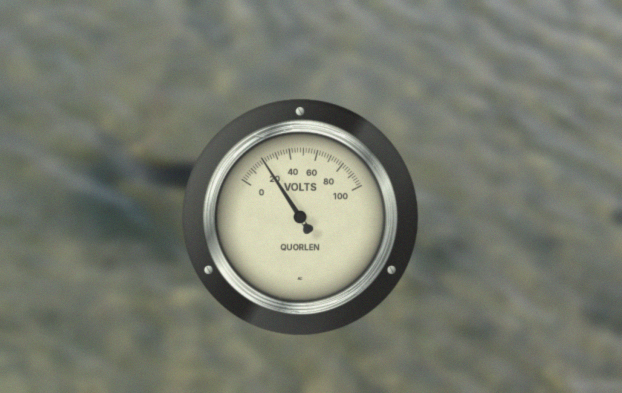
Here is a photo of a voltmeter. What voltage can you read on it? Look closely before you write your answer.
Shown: 20 V
